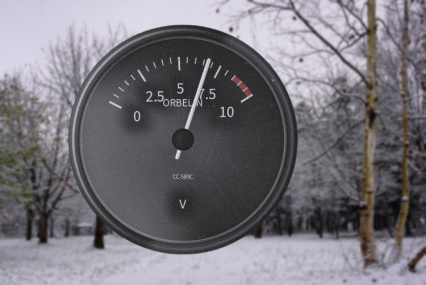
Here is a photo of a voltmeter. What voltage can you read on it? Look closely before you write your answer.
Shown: 6.75 V
